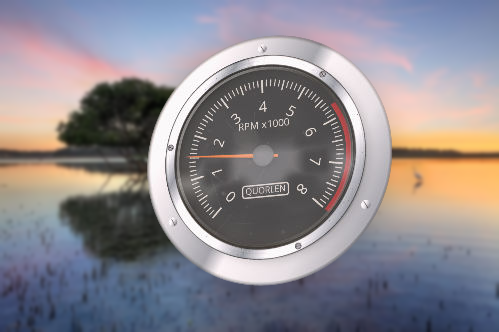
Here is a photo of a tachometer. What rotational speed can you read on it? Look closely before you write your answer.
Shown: 1500 rpm
